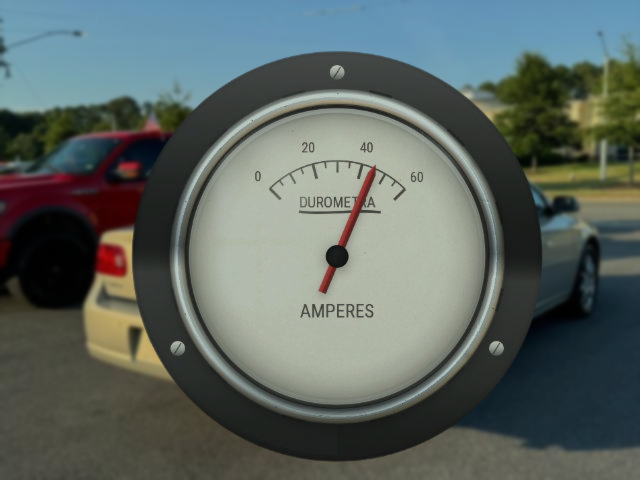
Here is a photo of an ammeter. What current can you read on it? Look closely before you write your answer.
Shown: 45 A
